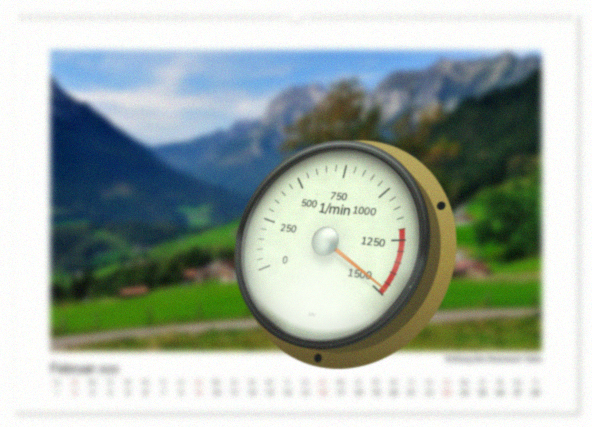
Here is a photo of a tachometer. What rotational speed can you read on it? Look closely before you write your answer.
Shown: 1475 rpm
